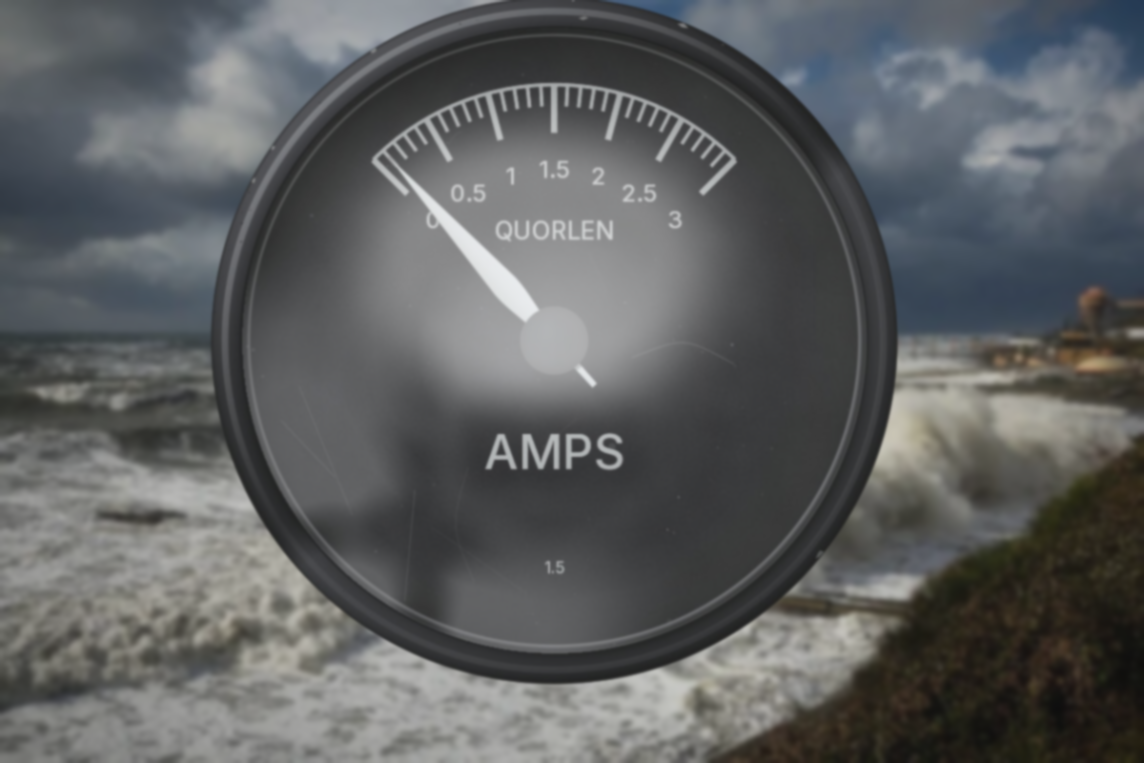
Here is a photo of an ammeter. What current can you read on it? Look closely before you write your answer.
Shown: 0.1 A
